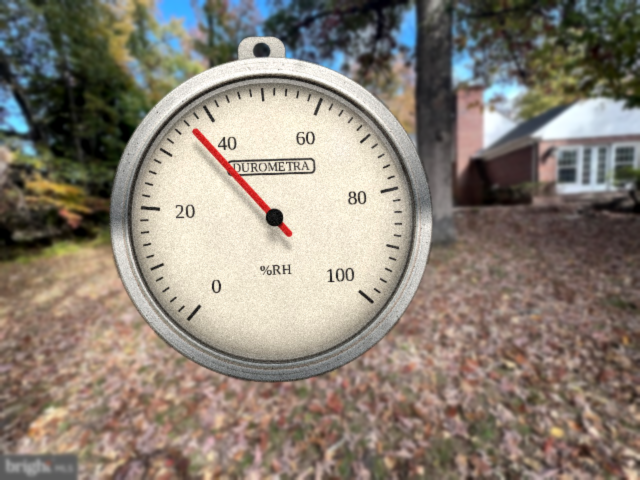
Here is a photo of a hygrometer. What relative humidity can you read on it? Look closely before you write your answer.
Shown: 36 %
